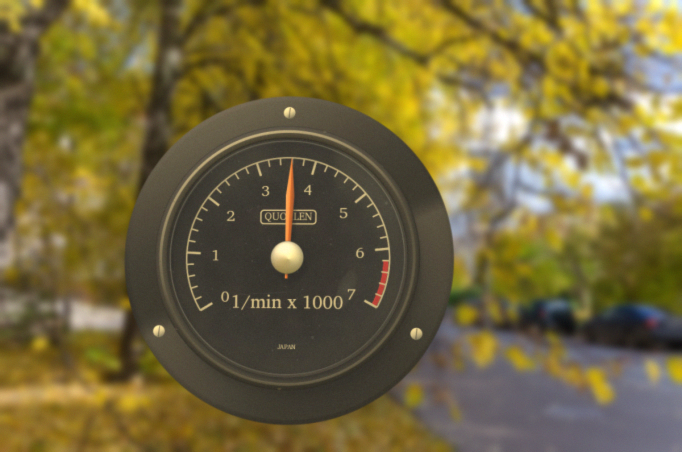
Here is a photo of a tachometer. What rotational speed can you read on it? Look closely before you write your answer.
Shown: 3600 rpm
